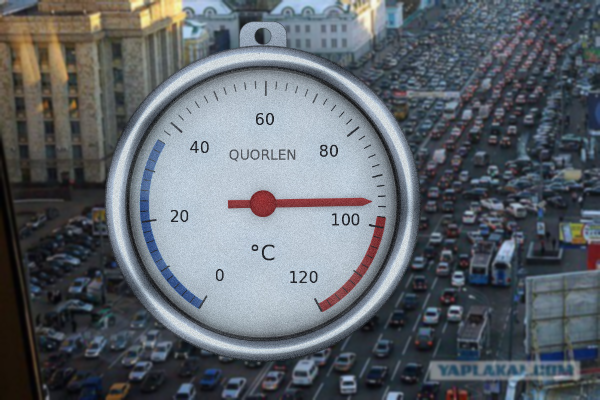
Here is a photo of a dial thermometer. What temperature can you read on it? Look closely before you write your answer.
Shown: 95 °C
